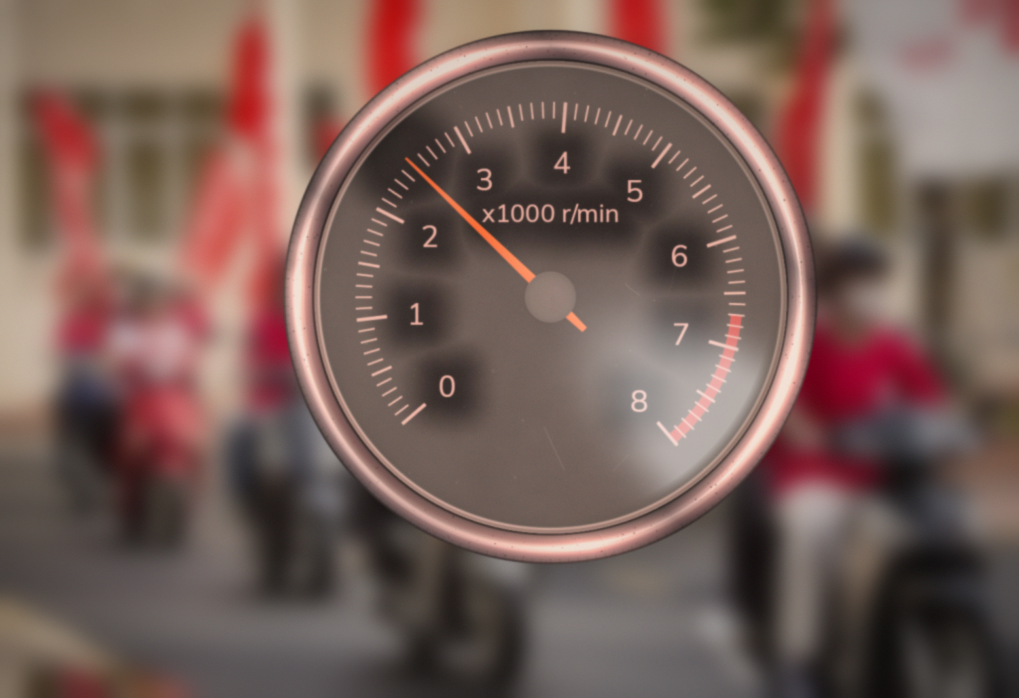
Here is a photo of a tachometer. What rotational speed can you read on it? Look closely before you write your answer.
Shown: 2500 rpm
